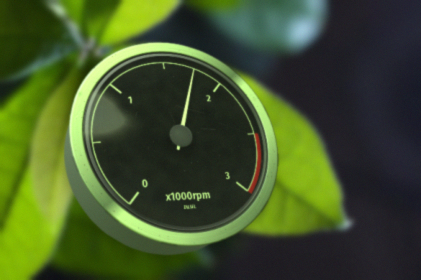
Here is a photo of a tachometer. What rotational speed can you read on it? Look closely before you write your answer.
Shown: 1750 rpm
